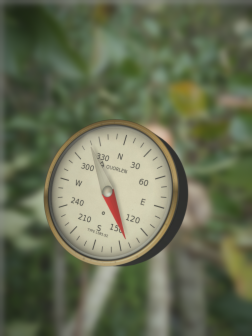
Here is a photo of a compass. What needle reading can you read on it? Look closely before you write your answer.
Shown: 140 °
